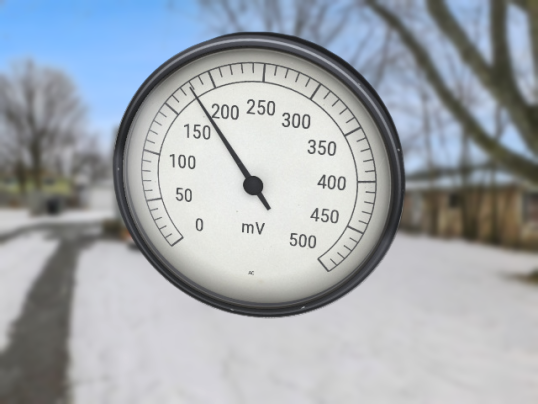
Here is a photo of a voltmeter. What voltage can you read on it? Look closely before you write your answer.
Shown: 180 mV
